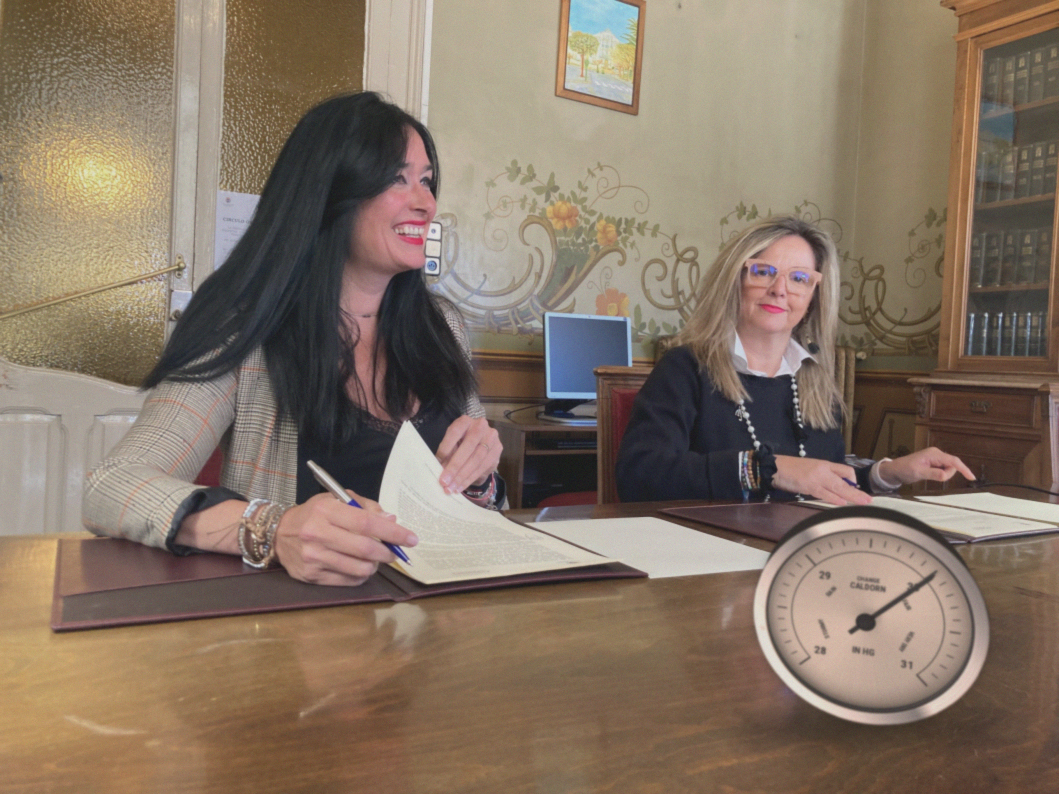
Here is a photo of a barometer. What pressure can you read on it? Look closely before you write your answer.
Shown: 30 inHg
